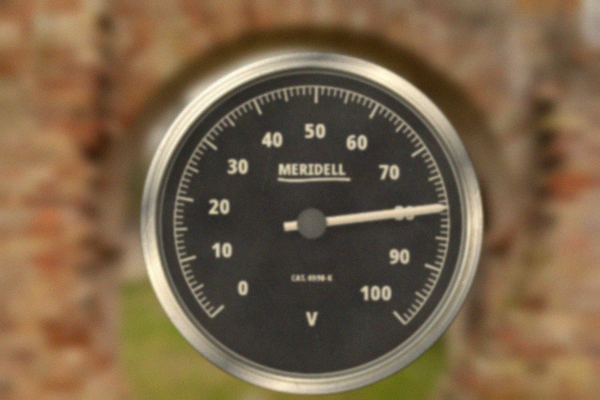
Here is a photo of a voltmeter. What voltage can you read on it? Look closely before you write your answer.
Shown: 80 V
